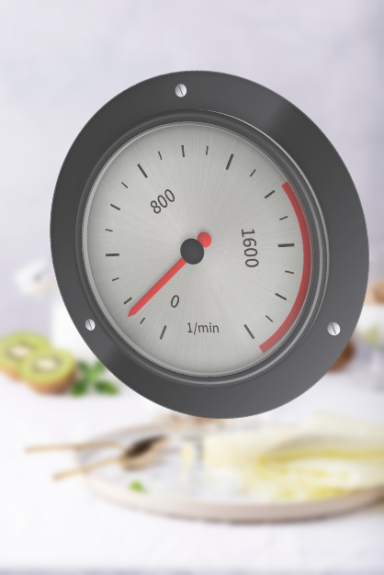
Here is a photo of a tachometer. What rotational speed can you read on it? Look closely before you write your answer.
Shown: 150 rpm
